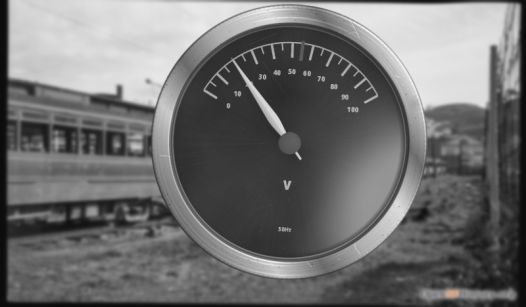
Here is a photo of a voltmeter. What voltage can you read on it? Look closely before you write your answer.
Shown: 20 V
